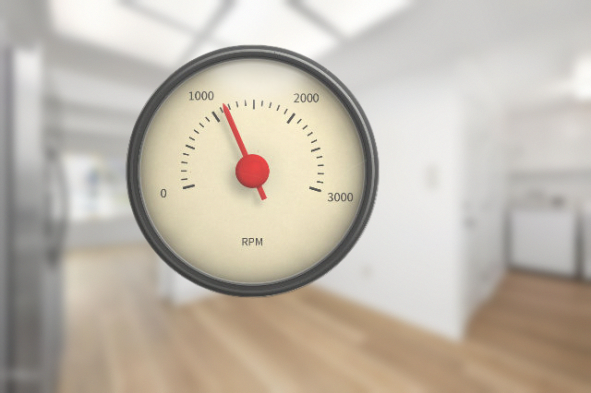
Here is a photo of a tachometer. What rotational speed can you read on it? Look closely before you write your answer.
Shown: 1150 rpm
